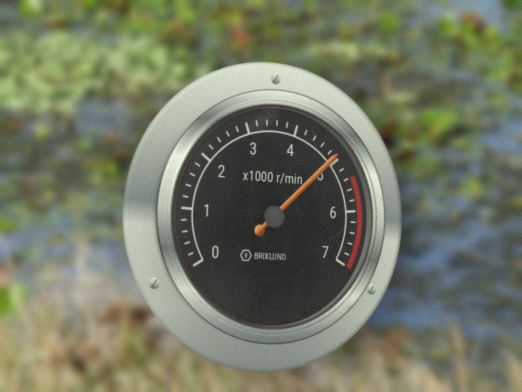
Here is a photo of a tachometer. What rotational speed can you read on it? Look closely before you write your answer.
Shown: 4900 rpm
